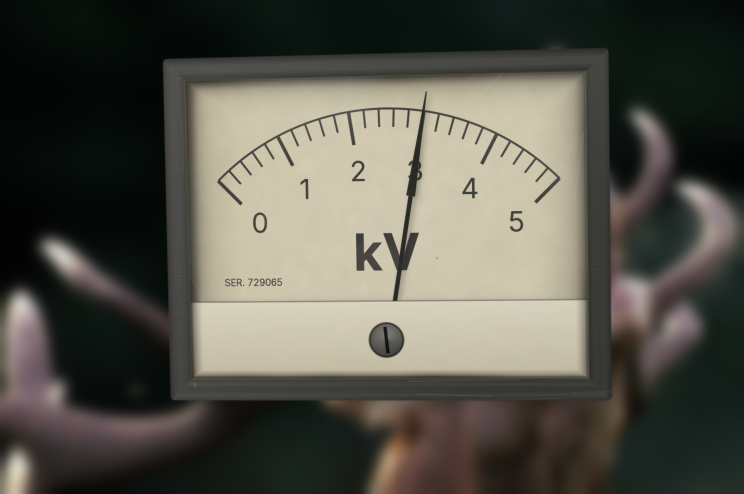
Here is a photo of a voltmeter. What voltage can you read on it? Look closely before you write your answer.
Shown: 3 kV
